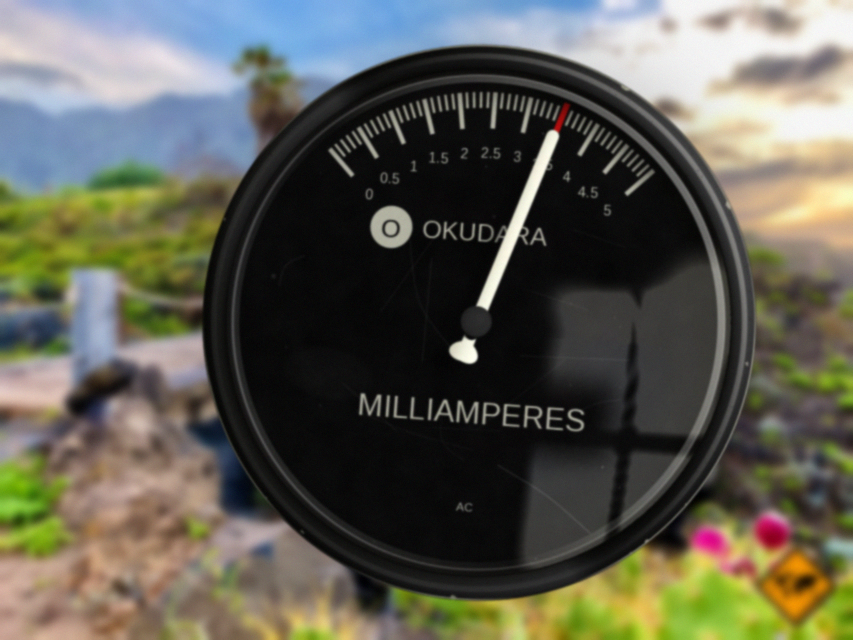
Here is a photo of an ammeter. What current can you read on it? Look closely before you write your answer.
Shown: 3.5 mA
